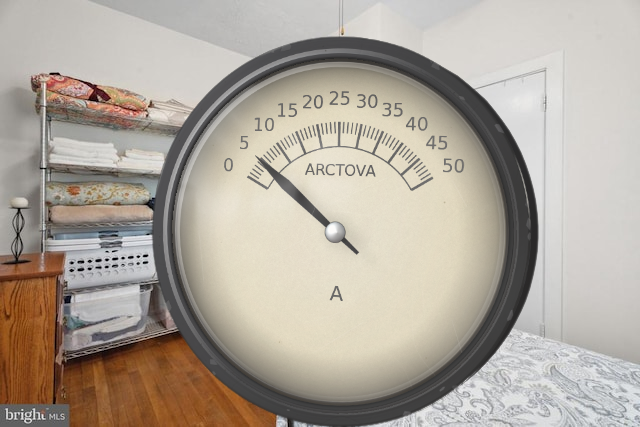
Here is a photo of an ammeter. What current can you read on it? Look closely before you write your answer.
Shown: 5 A
